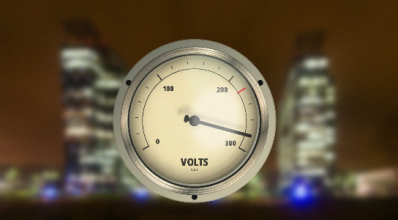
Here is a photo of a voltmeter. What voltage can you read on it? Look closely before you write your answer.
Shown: 280 V
